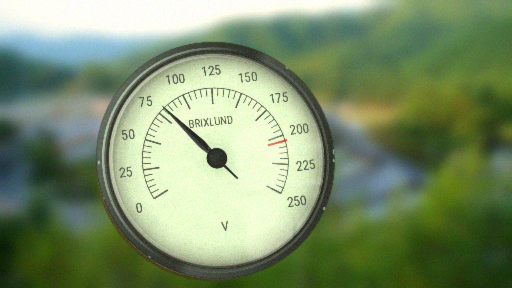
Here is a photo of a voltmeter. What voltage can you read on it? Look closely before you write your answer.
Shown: 80 V
